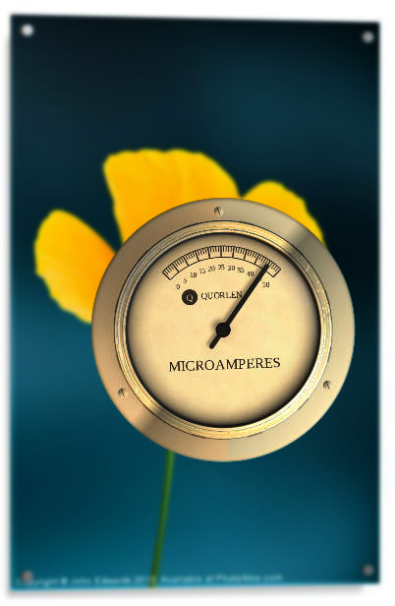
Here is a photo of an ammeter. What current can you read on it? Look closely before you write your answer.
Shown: 45 µA
